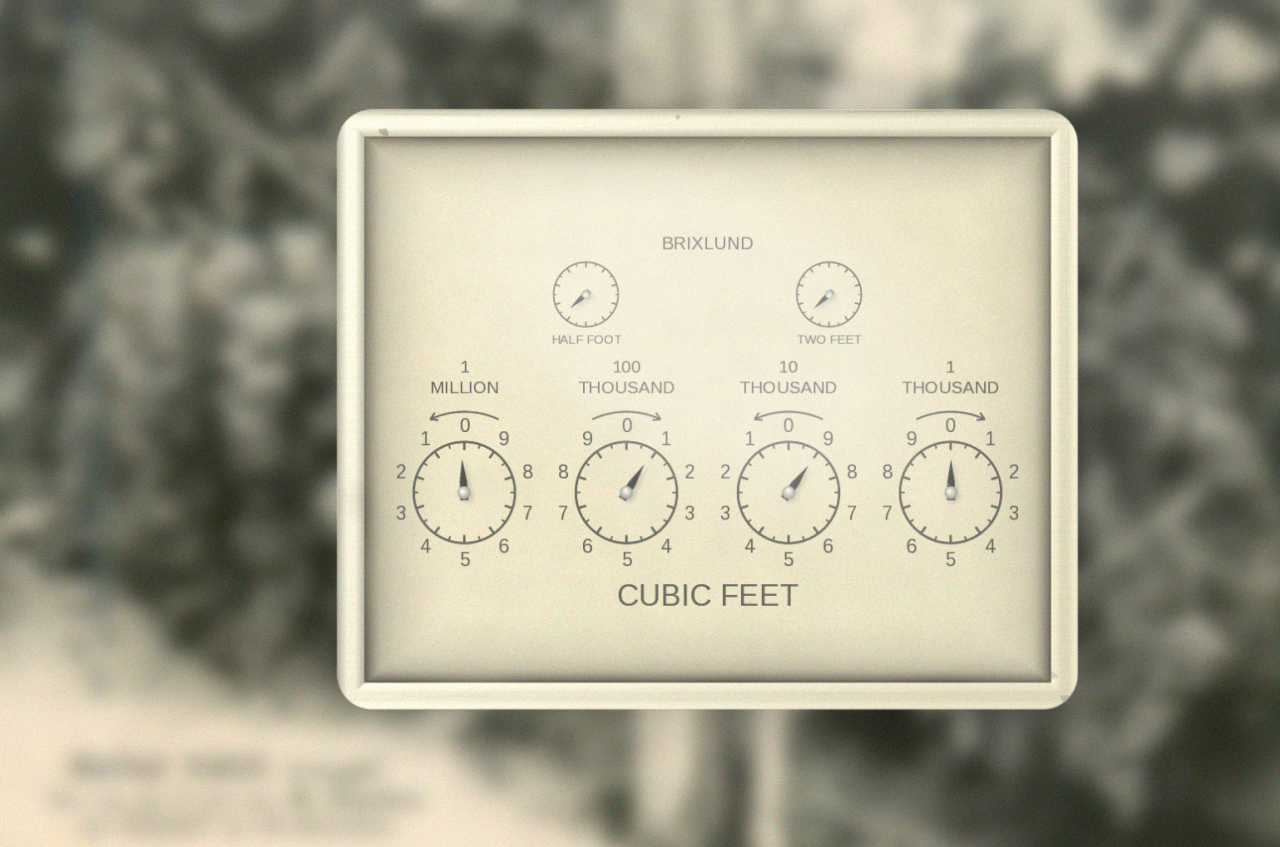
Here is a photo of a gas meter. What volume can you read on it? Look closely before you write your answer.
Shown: 9000 ft³
